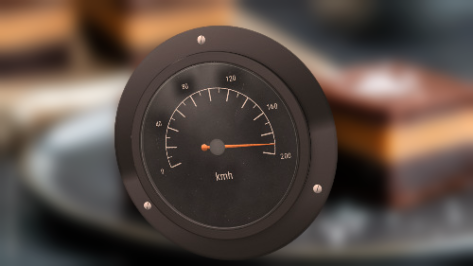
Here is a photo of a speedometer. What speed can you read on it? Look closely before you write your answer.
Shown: 190 km/h
